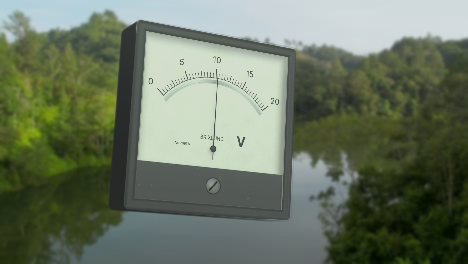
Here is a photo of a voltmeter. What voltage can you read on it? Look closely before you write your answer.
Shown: 10 V
